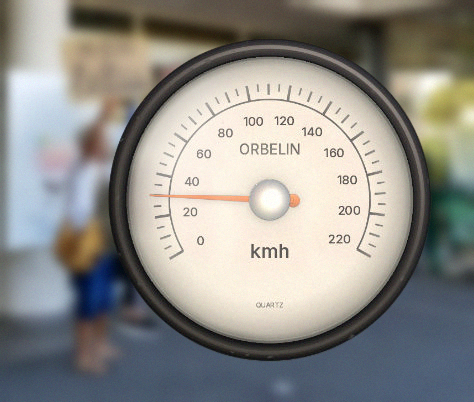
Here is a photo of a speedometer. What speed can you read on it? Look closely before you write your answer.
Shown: 30 km/h
